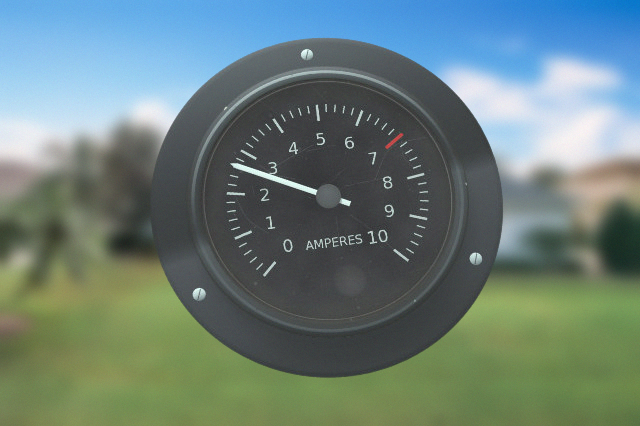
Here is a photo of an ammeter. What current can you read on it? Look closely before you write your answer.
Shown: 2.6 A
